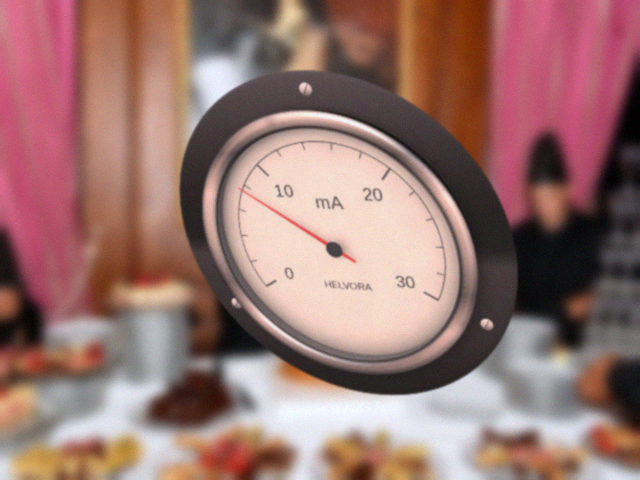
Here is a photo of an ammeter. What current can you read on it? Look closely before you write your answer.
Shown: 8 mA
